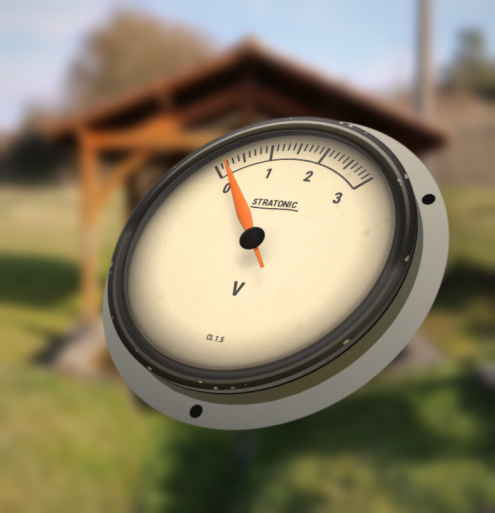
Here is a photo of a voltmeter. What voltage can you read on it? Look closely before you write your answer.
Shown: 0.2 V
